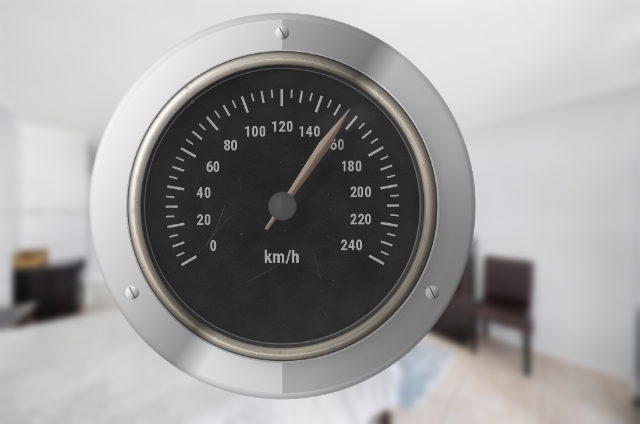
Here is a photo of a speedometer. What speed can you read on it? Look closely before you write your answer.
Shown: 155 km/h
